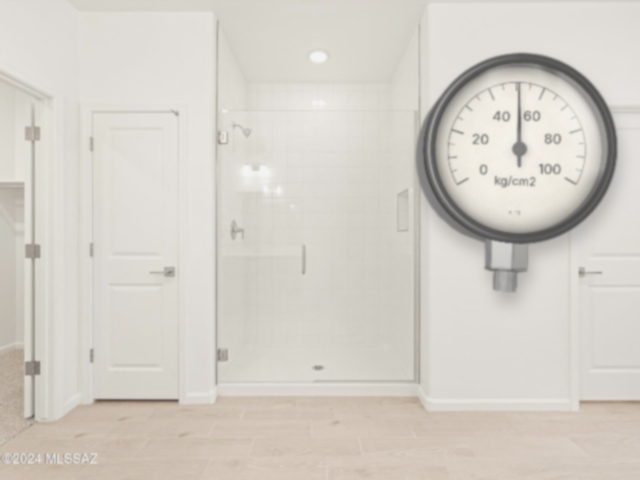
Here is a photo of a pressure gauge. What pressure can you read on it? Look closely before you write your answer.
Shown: 50 kg/cm²
